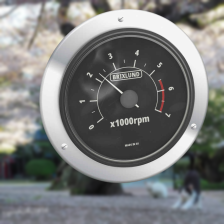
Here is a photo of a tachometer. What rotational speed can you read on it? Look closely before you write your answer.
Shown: 2250 rpm
